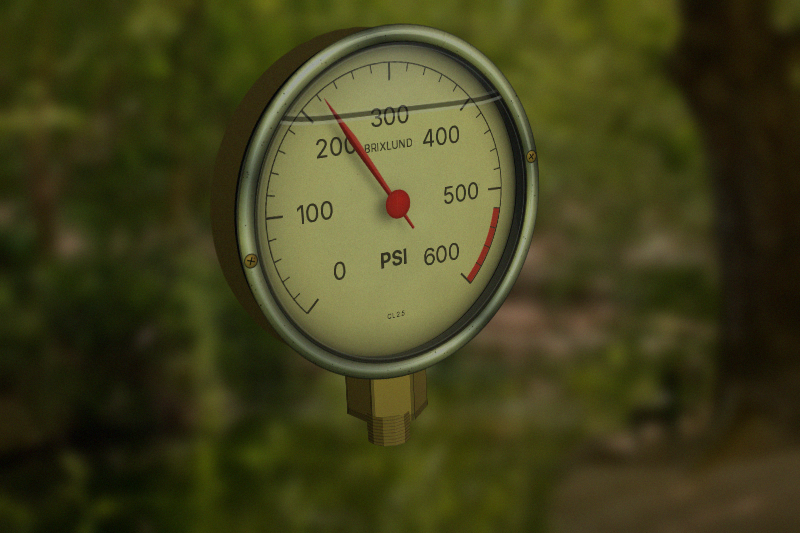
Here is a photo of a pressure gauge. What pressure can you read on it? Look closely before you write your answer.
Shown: 220 psi
